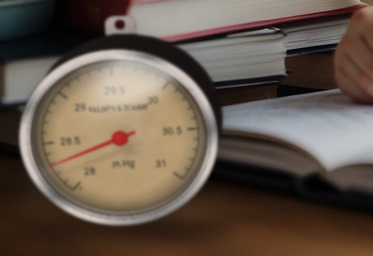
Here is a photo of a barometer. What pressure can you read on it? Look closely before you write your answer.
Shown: 28.3 inHg
